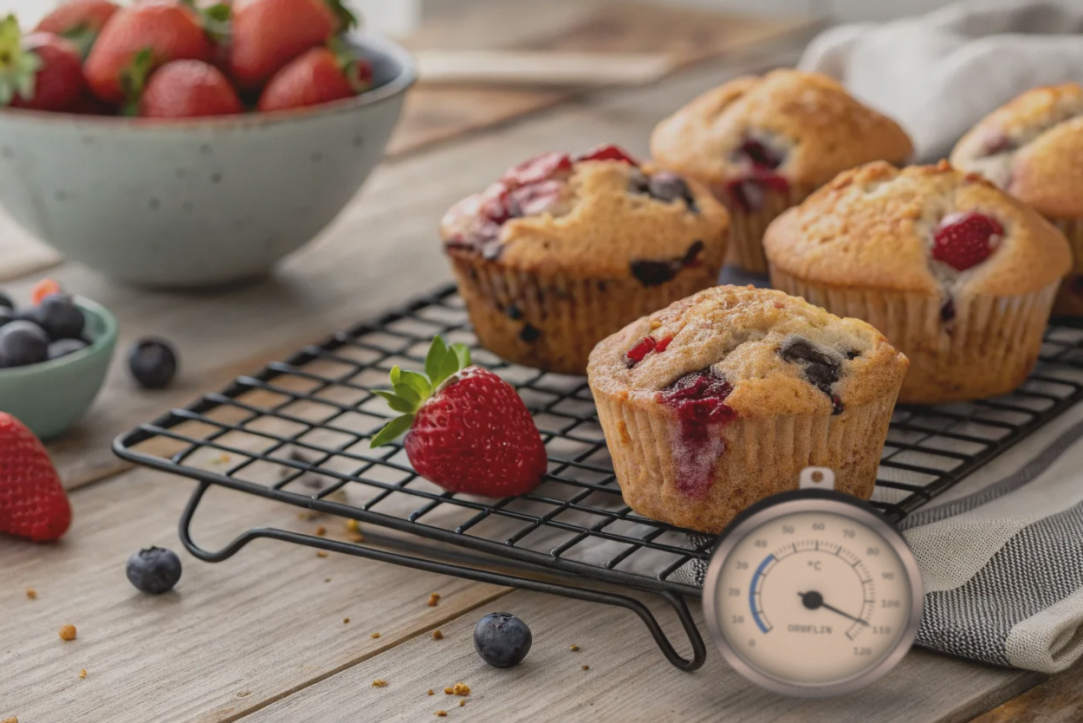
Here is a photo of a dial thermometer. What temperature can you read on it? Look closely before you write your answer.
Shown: 110 °C
